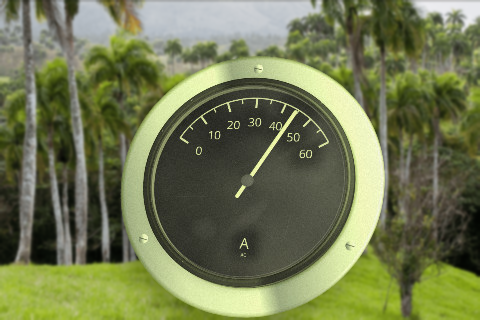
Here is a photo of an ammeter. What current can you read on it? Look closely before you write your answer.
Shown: 45 A
